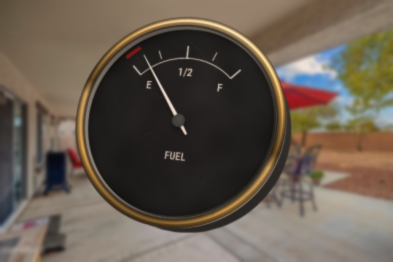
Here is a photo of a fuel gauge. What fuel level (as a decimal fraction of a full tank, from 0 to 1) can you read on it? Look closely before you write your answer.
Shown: 0.125
